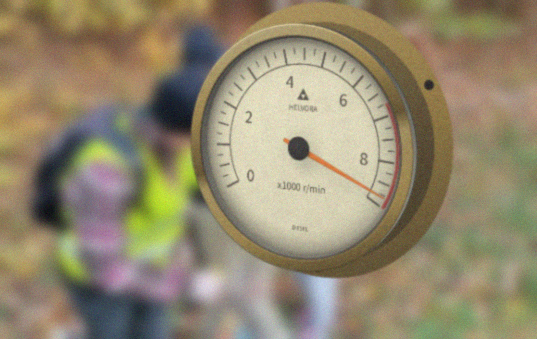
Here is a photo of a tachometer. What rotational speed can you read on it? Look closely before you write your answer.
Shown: 8750 rpm
